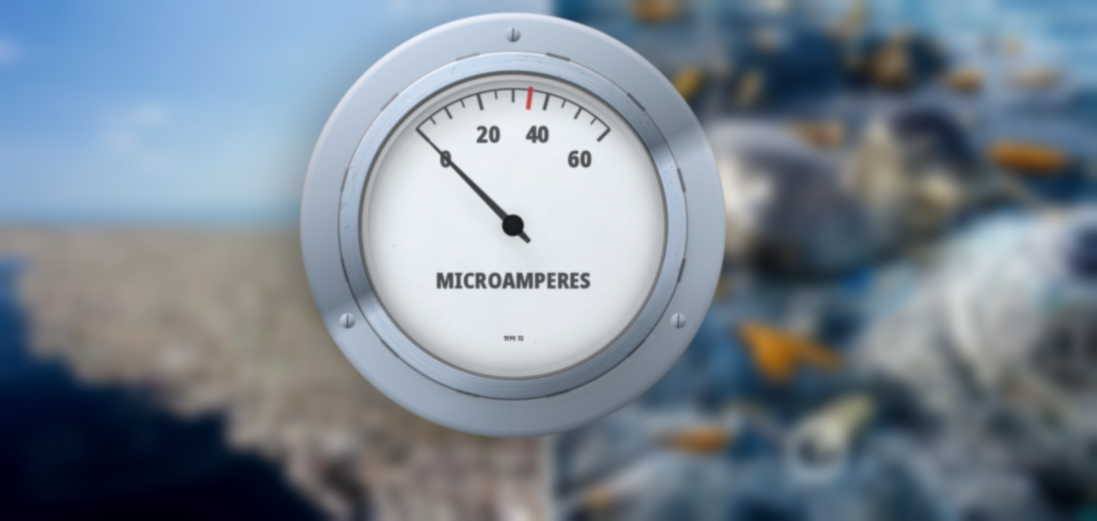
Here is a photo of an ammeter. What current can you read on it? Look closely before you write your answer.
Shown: 0 µA
